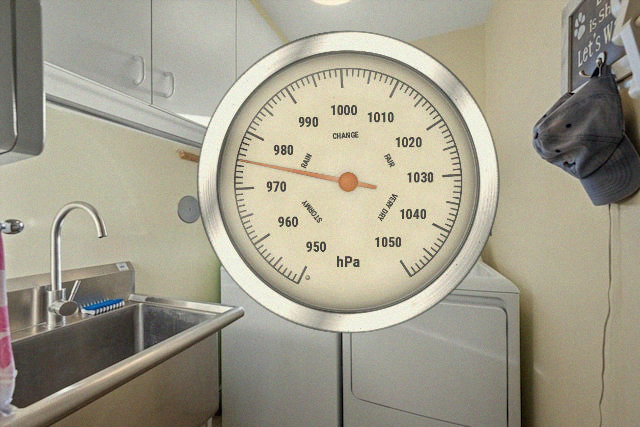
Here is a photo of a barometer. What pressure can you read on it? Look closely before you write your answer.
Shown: 975 hPa
